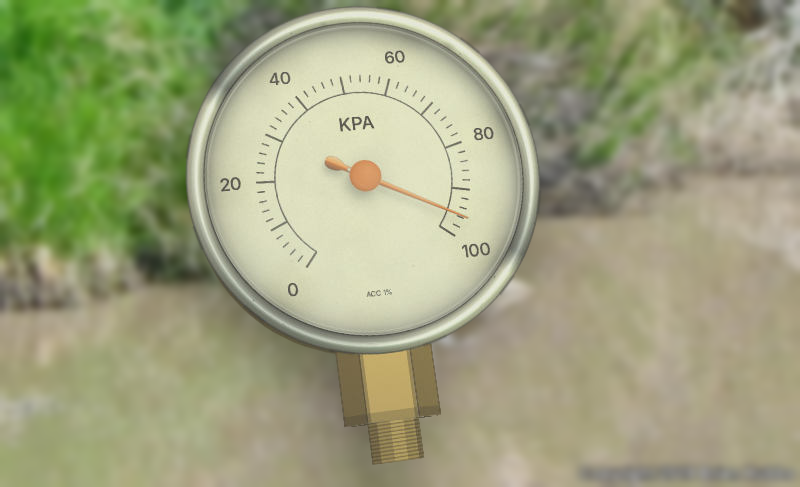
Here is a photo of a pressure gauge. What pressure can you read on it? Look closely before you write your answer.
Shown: 96 kPa
